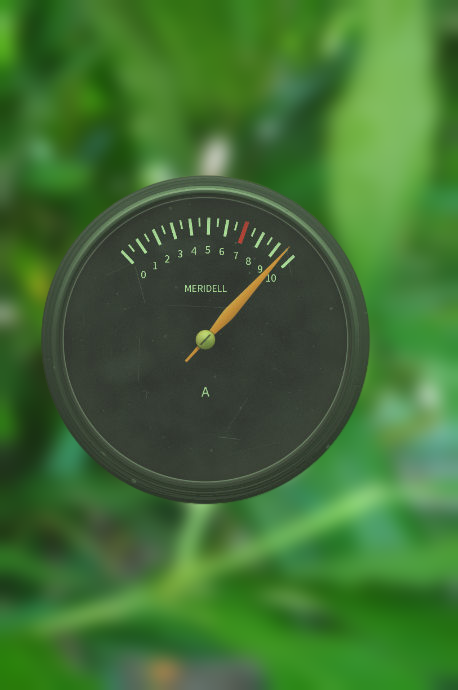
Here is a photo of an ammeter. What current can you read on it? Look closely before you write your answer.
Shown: 9.5 A
